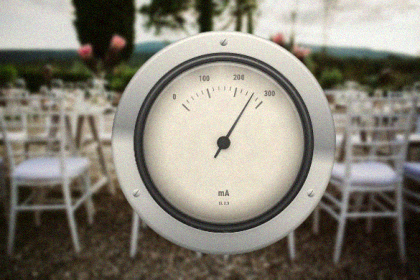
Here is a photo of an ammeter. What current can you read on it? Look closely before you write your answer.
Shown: 260 mA
